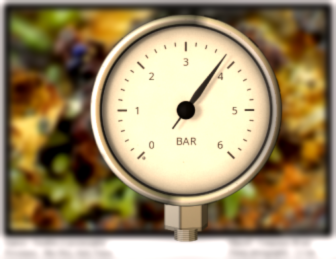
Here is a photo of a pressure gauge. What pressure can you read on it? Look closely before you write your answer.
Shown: 3.8 bar
